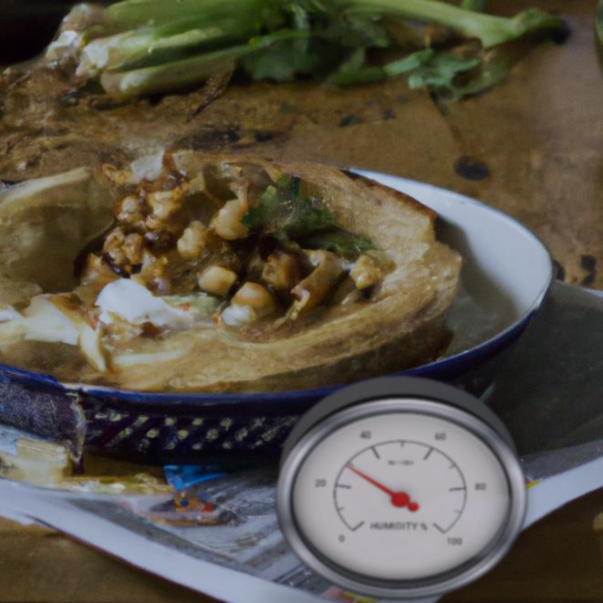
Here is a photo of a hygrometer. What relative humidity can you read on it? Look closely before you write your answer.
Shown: 30 %
